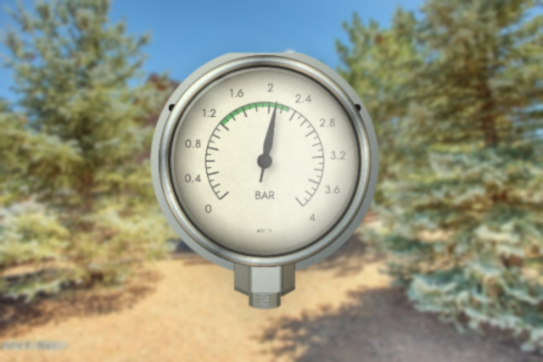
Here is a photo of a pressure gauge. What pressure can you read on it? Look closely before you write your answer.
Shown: 2.1 bar
